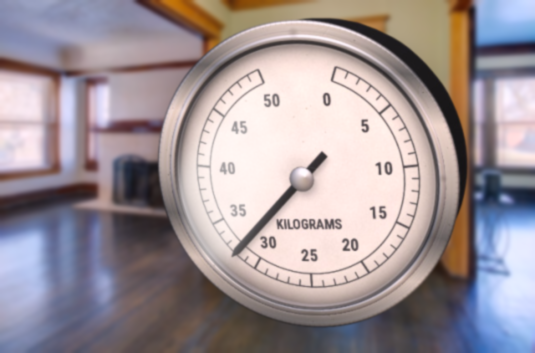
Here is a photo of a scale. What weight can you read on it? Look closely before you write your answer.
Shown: 32 kg
